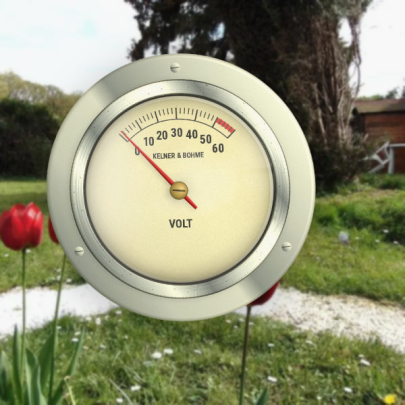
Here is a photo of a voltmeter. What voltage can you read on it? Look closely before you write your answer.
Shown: 2 V
